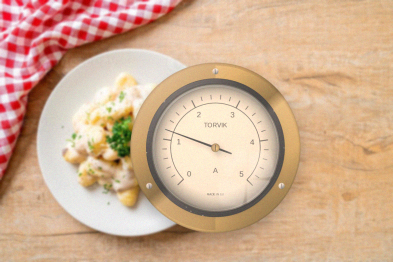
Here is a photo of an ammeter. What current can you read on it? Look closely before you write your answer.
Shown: 1.2 A
